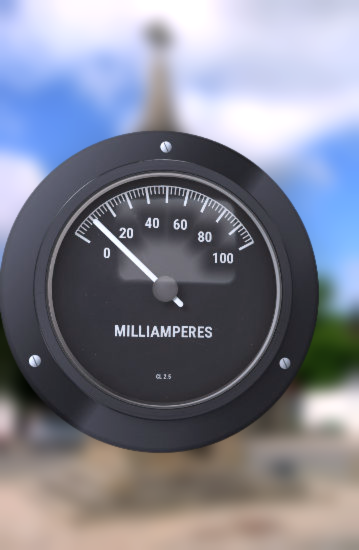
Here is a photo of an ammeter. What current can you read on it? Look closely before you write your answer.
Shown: 10 mA
